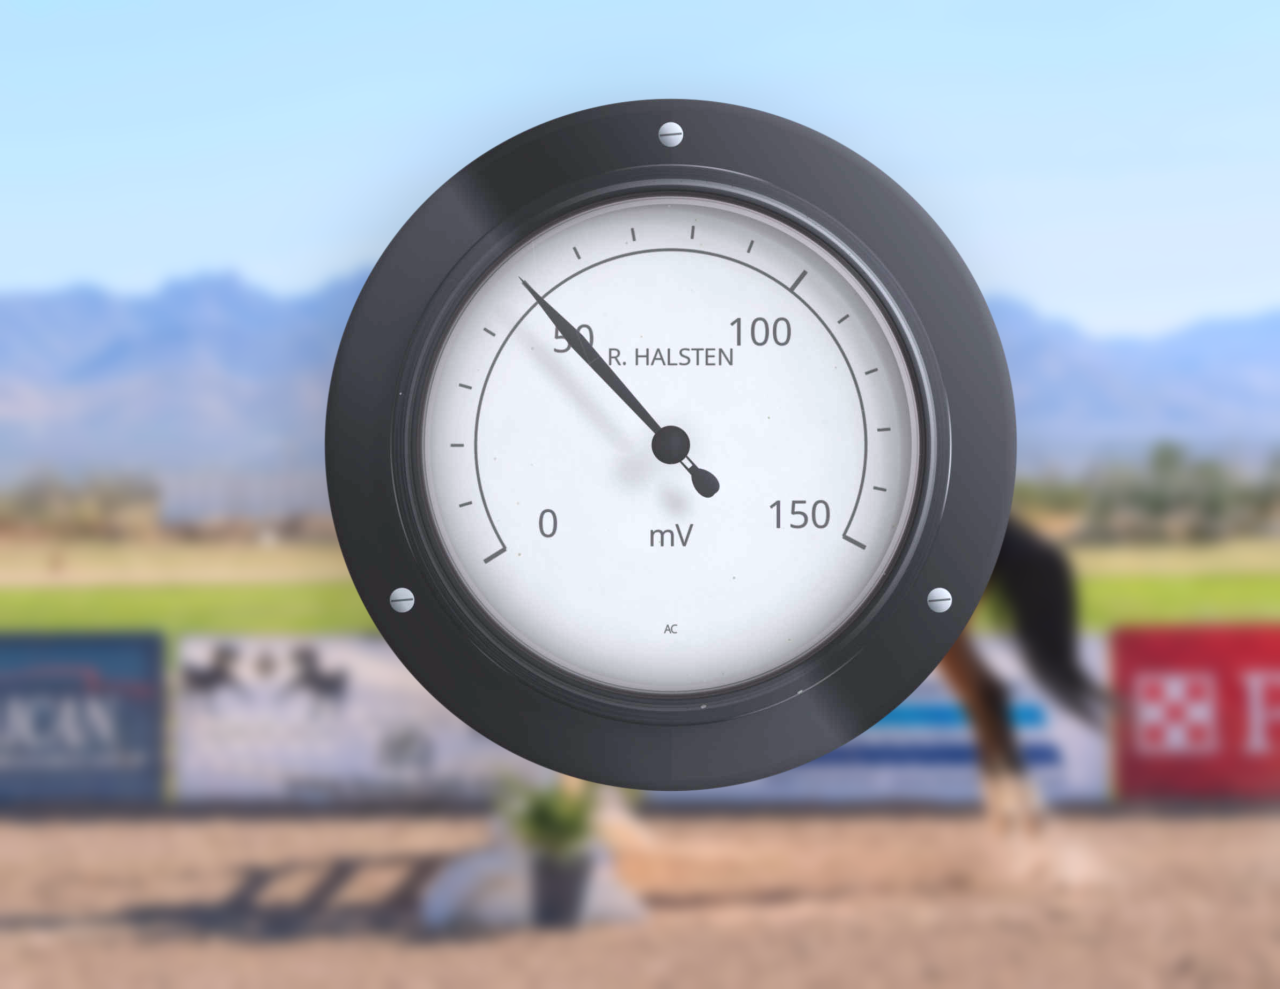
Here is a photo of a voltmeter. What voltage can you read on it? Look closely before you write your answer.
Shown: 50 mV
